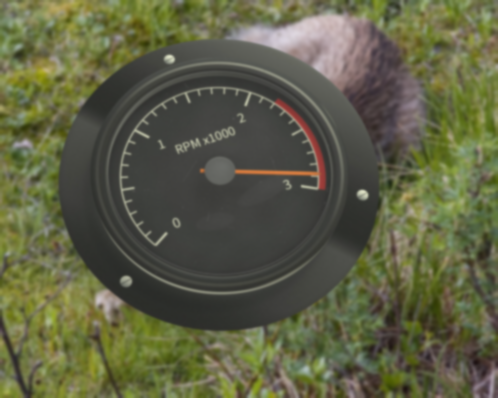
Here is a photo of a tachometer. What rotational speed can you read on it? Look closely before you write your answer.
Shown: 2900 rpm
